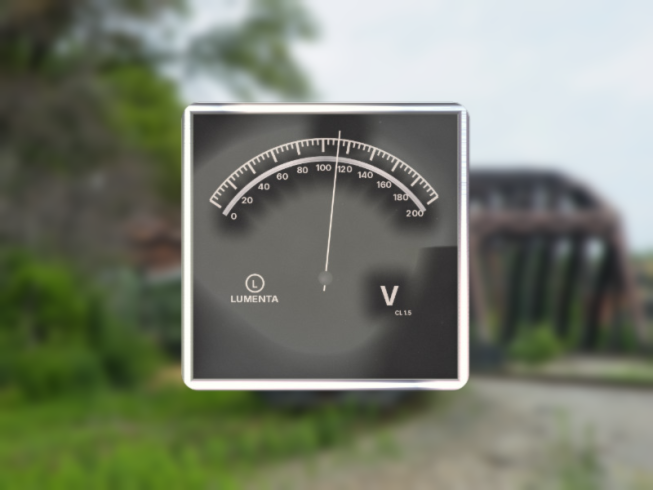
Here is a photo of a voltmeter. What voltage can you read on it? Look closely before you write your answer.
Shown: 112 V
